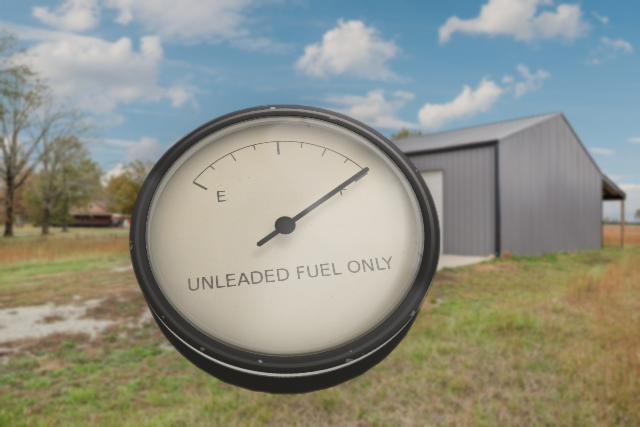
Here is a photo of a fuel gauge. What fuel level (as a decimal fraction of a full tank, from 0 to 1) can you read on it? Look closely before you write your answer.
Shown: 1
